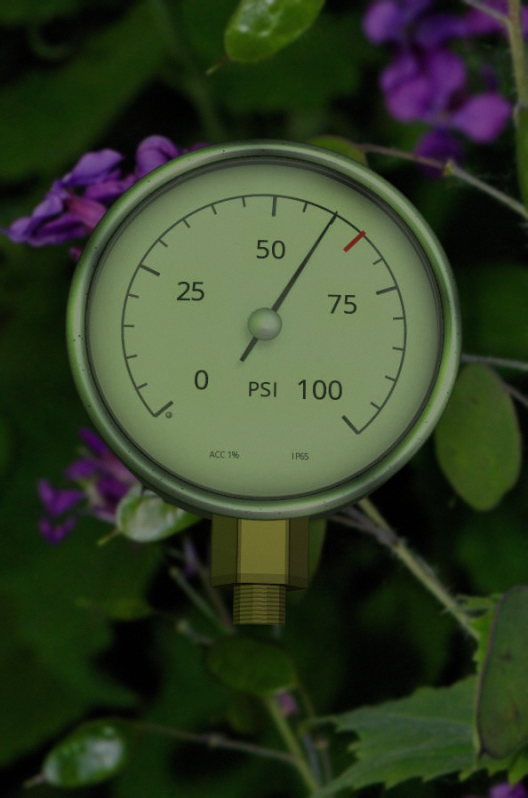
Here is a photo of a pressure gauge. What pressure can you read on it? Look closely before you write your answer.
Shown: 60 psi
